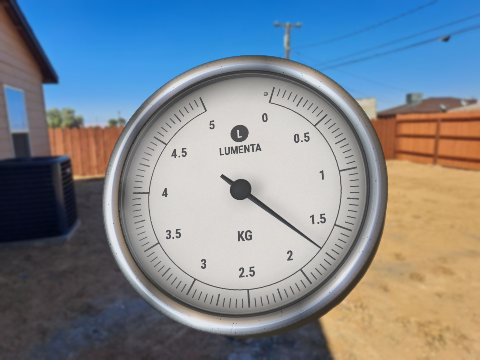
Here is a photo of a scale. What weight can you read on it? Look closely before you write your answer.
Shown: 1.75 kg
